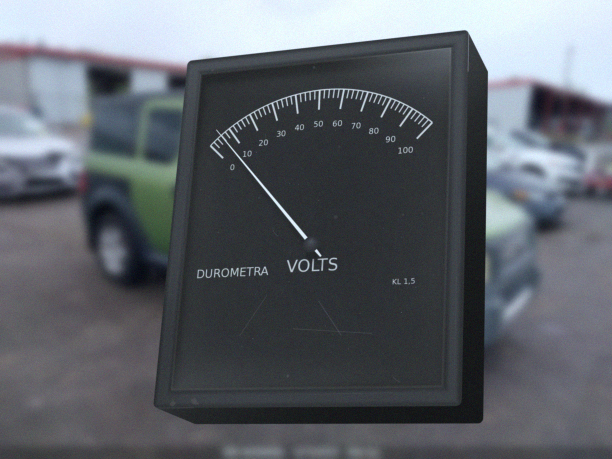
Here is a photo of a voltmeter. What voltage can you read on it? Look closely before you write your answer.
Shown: 6 V
